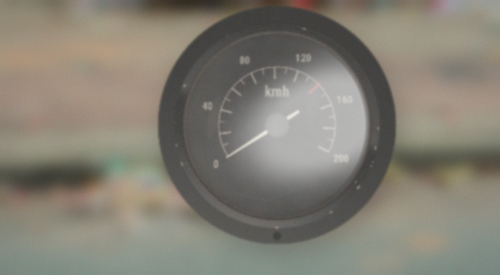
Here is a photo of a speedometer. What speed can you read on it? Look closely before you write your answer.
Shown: 0 km/h
